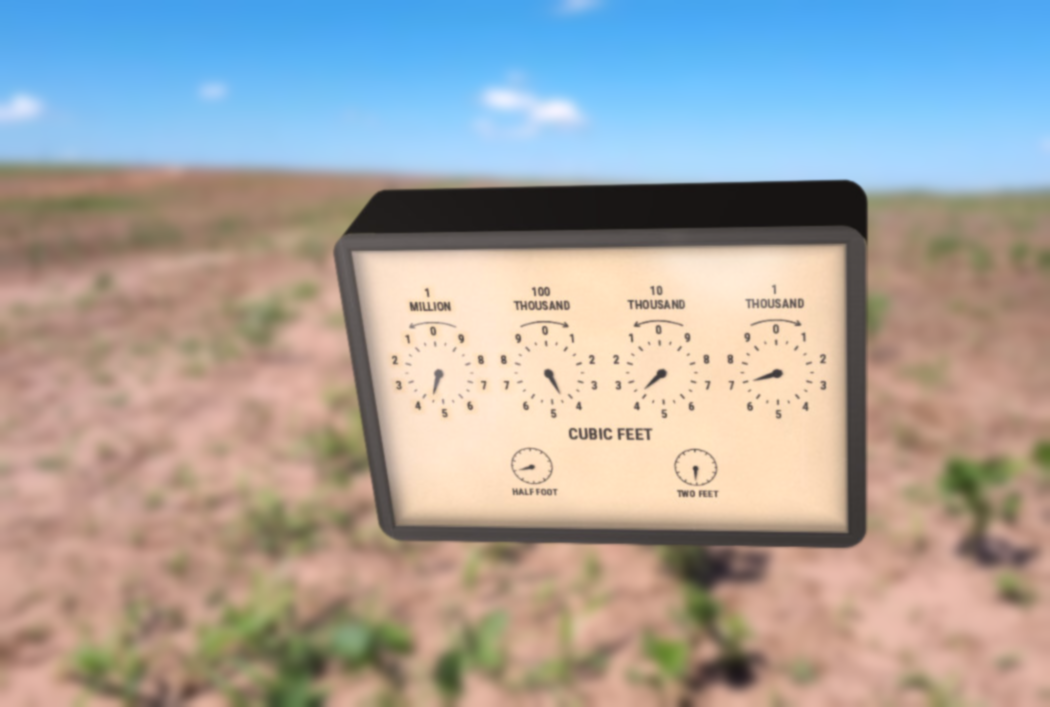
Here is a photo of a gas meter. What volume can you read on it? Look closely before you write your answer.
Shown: 443700 ft³
